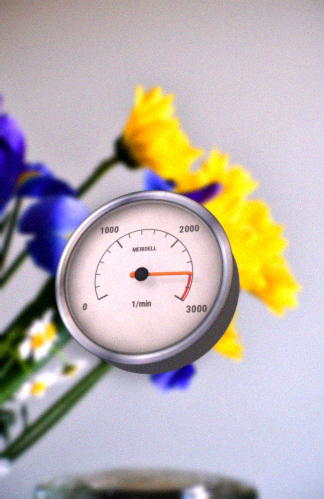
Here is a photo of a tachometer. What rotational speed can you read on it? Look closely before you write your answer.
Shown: 2600 rpm
